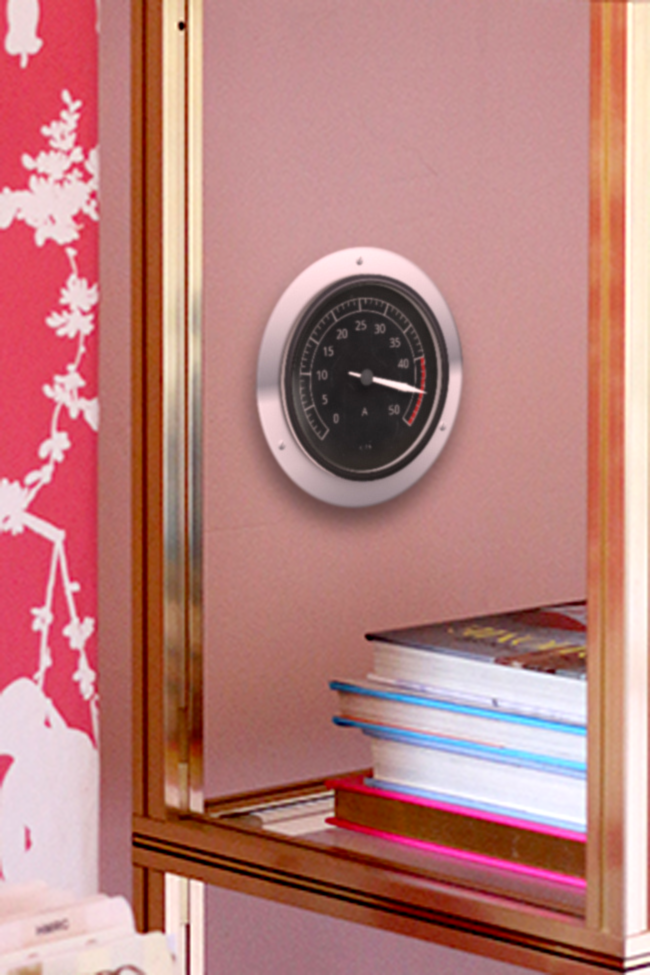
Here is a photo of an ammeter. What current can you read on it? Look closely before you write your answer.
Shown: 45 A
